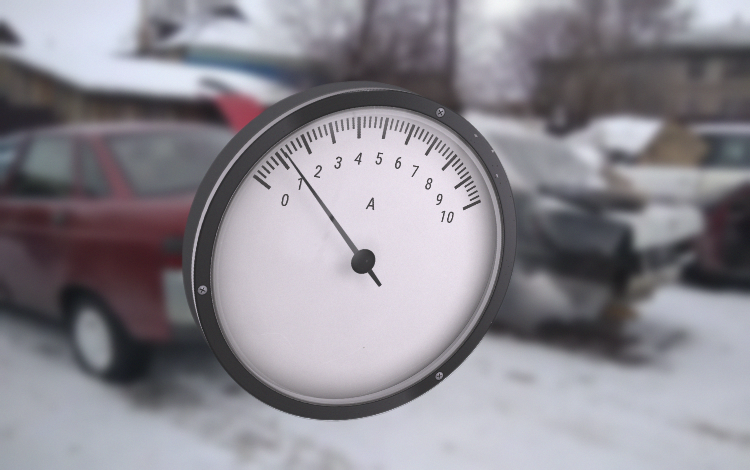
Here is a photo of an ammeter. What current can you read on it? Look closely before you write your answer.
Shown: 1.2 A
